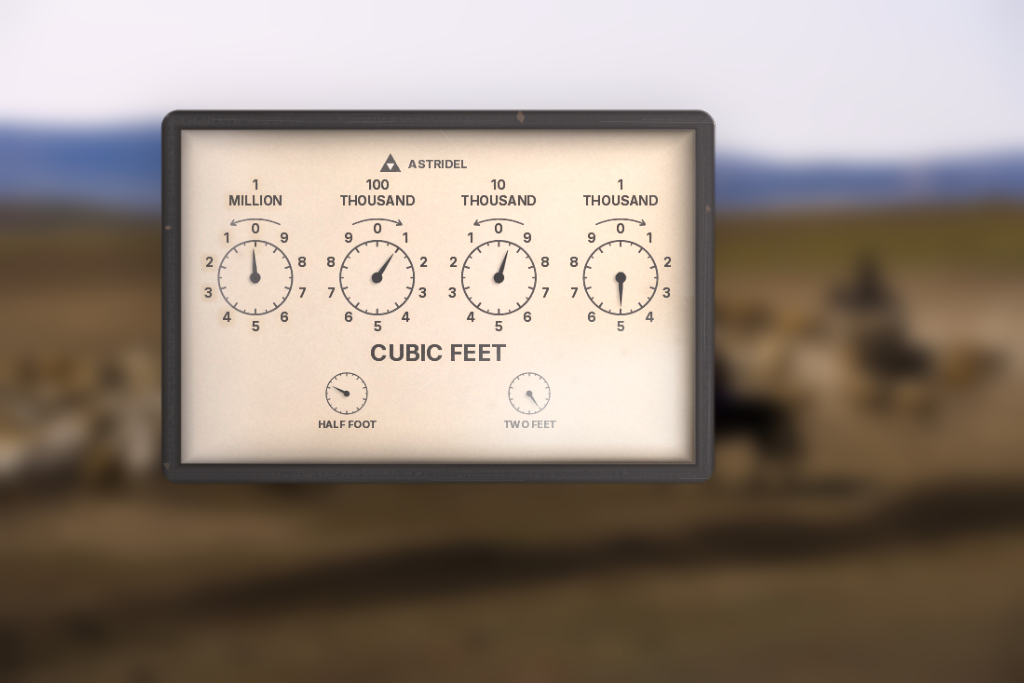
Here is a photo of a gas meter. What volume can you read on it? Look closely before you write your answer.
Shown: 9500 ft³
